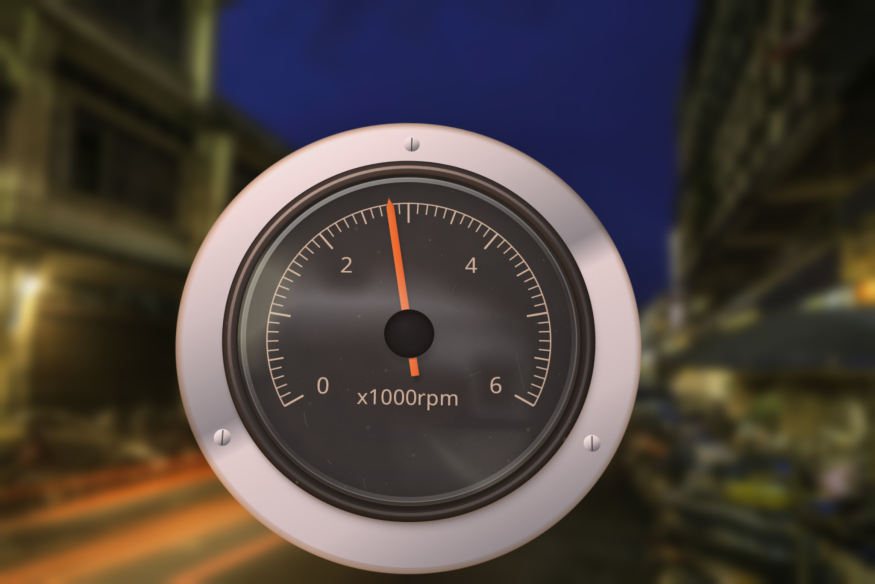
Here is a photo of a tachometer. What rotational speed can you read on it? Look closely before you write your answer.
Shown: 2800 rpm
